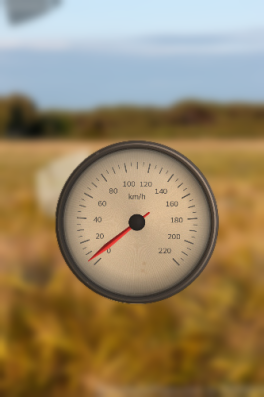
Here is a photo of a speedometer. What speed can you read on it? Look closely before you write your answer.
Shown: 5 km/h
